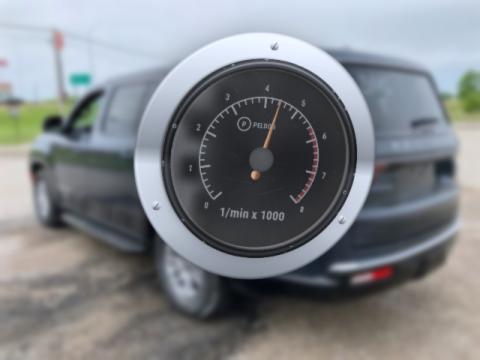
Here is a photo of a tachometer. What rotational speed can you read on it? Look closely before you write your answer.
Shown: 4400 rpm
